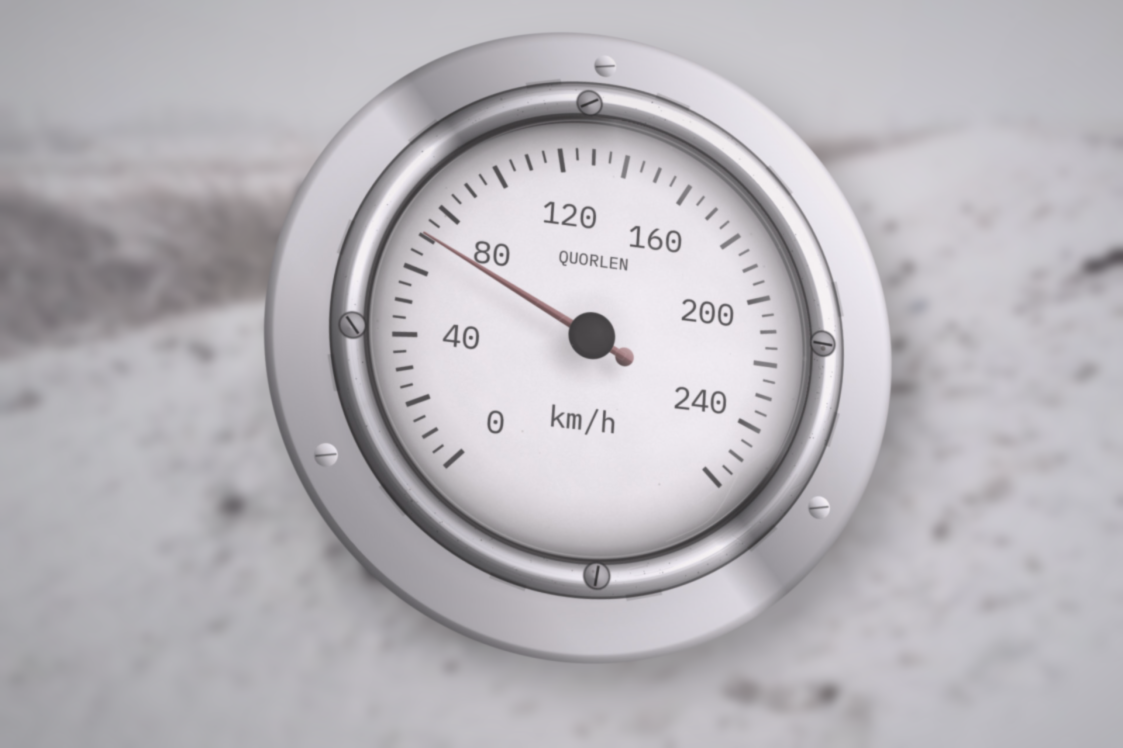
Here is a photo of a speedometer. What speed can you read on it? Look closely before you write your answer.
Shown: 70 km/h
